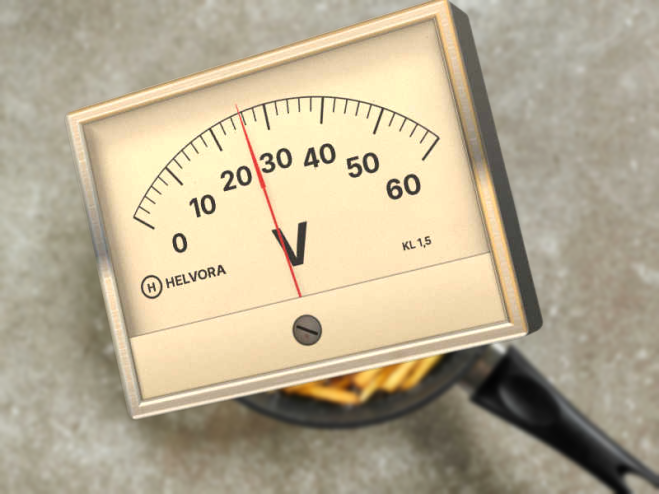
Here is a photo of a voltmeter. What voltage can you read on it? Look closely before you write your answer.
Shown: 26 V
